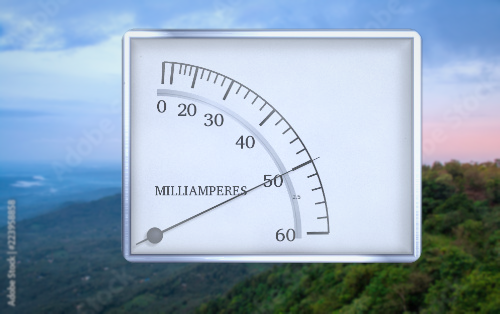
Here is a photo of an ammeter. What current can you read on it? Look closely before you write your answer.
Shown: 50 mA
